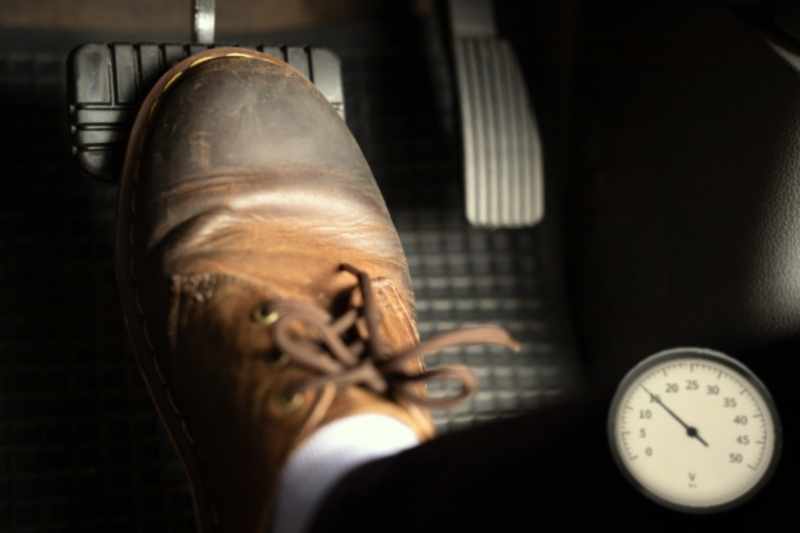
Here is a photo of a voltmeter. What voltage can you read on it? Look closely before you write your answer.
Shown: 15 V
